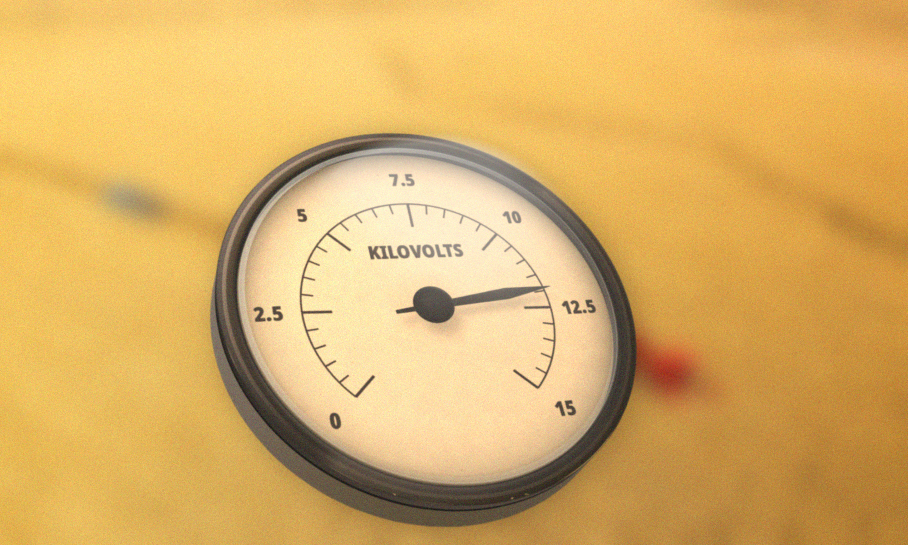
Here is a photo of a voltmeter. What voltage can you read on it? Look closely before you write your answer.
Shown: 12 kV
